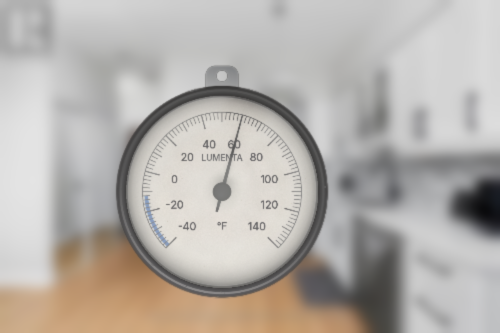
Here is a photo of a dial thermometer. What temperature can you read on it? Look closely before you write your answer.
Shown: 60 °F
